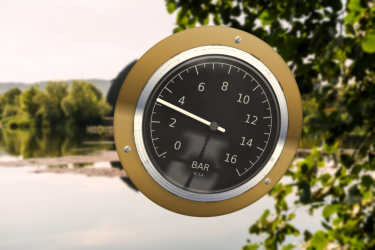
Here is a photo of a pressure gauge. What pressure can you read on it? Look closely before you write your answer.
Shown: 3.25 bar
